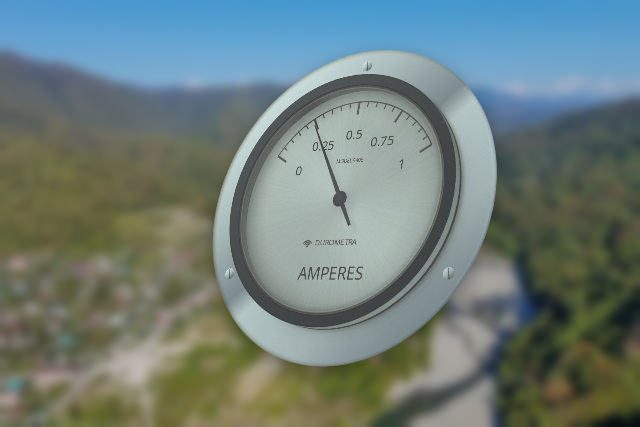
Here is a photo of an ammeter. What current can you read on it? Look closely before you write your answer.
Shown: 0.25 A
